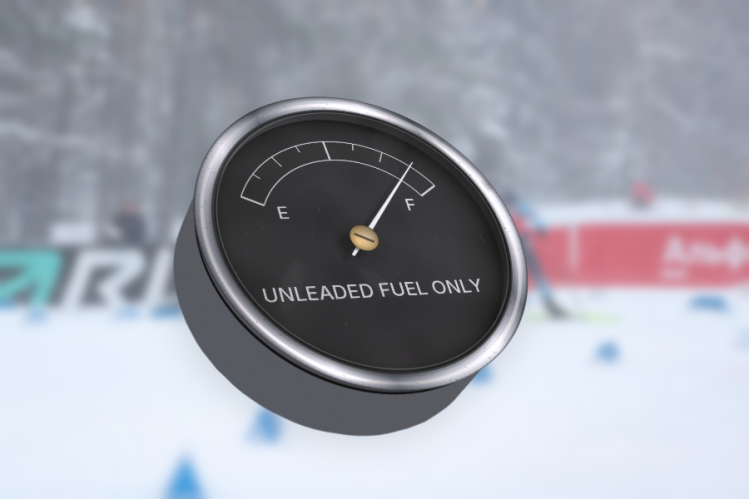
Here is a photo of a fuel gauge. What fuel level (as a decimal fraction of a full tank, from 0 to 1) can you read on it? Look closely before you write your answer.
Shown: 0.875
